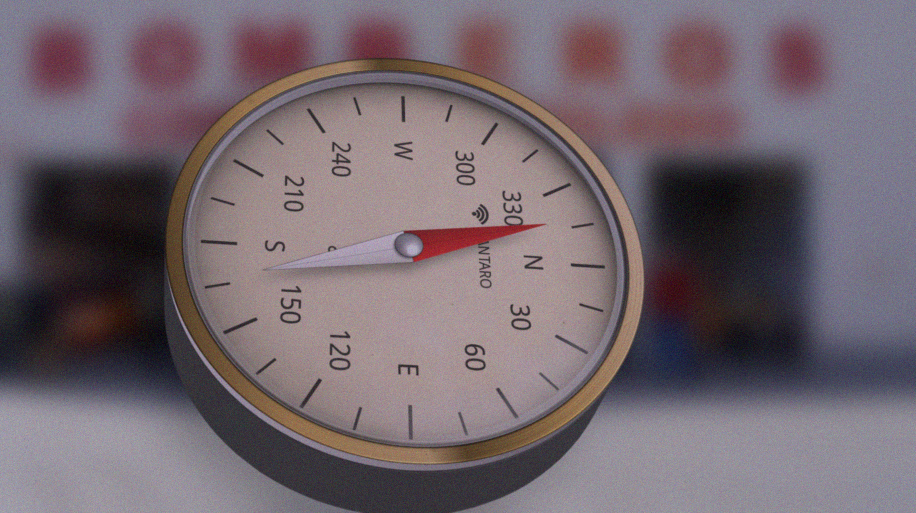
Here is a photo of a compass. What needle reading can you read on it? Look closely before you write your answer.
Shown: 345 °
